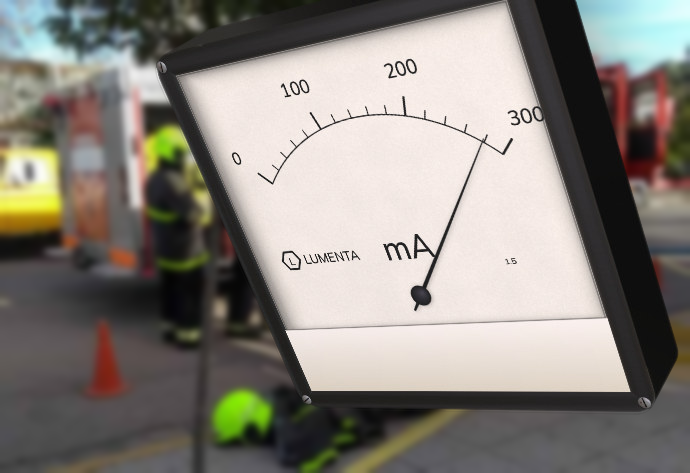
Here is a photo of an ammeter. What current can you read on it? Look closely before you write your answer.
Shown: 280 mA
